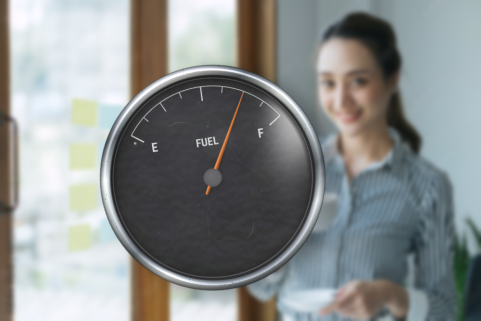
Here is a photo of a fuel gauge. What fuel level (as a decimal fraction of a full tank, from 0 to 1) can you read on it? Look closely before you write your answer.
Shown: 0.75
